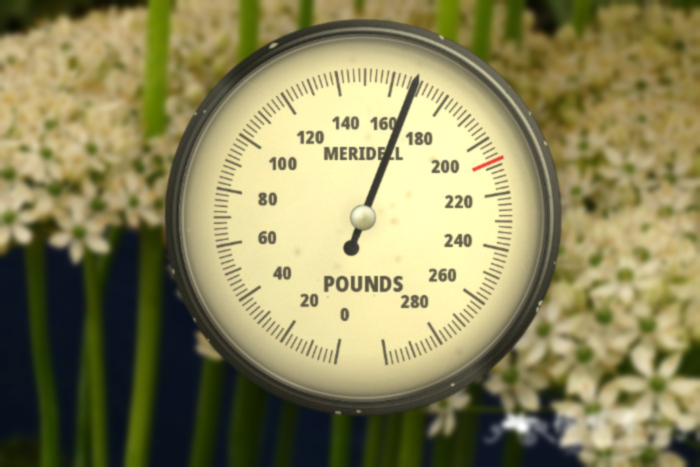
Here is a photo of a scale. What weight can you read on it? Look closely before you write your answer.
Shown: 168 lb
